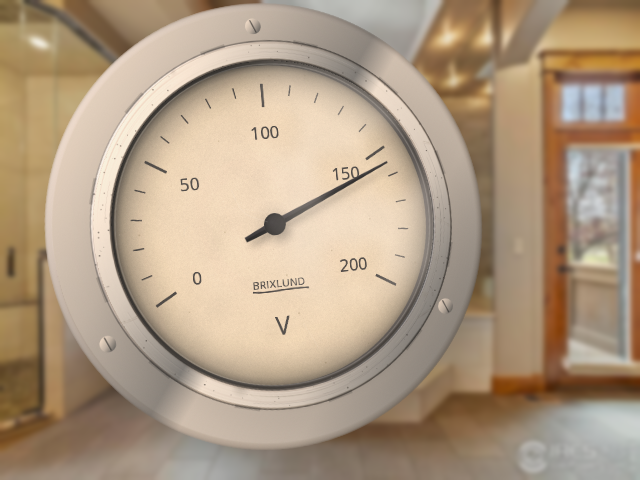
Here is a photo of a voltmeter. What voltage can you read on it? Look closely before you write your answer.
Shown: 155 V
